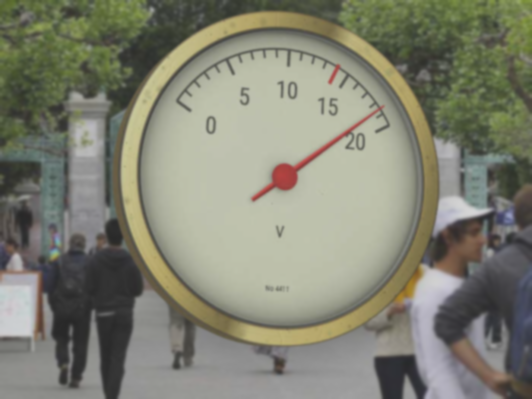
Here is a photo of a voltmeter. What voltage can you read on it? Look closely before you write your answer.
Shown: 18.5 V
